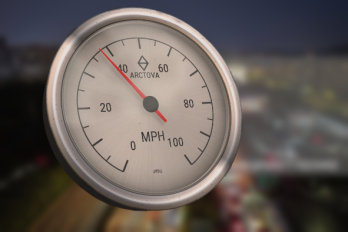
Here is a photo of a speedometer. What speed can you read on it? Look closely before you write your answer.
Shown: 37.5 mph
